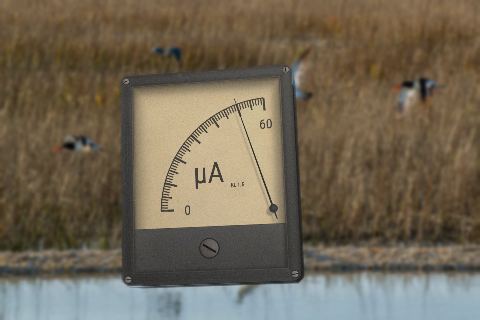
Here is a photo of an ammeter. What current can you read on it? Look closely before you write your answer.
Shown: 50 µA
